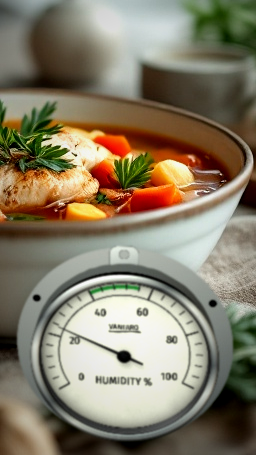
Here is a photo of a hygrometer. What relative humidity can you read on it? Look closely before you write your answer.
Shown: 24 %
